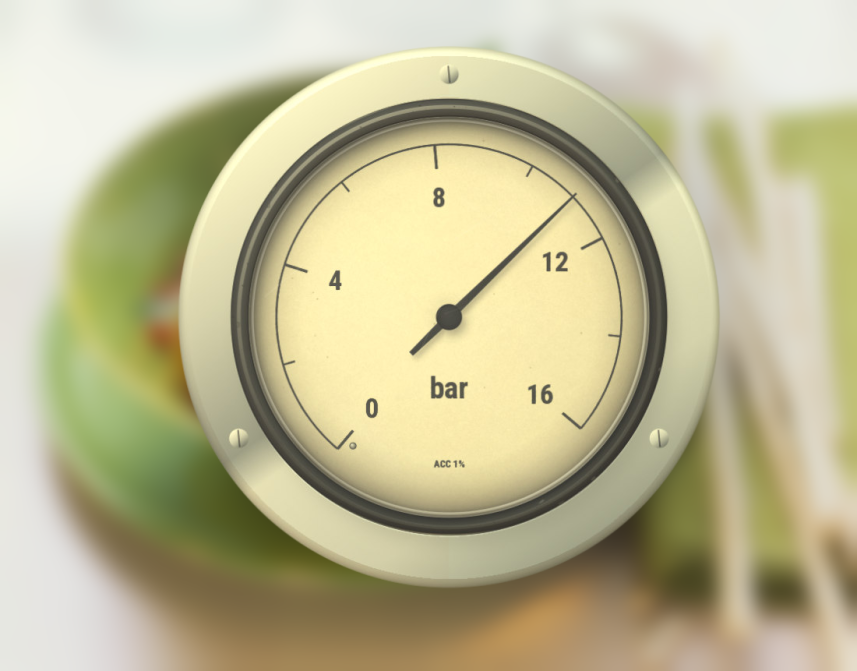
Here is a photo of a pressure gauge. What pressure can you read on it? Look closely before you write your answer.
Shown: 11 bar
